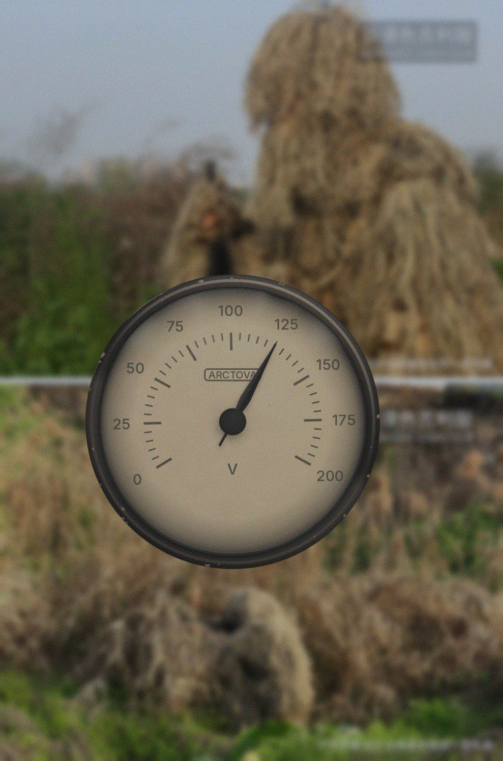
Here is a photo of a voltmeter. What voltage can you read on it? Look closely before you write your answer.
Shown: 125 V
